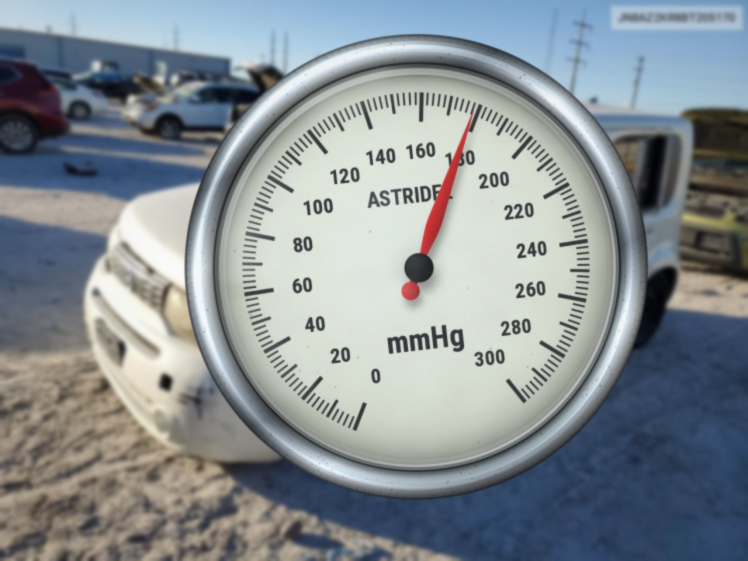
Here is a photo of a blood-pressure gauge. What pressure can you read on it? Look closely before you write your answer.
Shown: 178 mmHg
